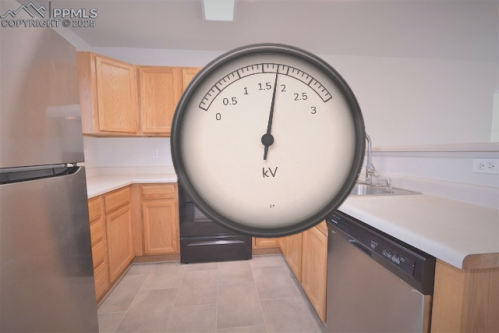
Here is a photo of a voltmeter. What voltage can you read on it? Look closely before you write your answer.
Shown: 1.8 kV
